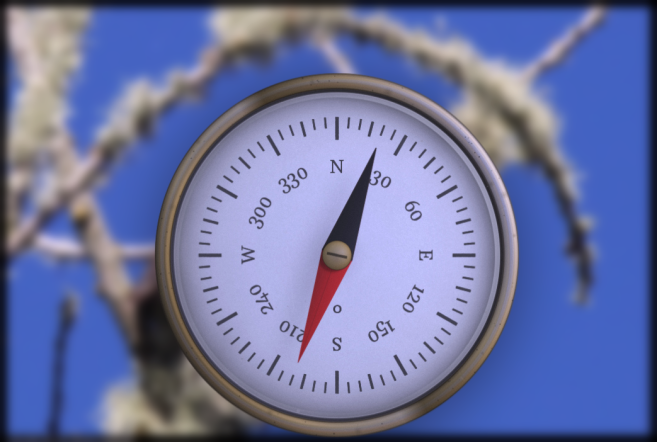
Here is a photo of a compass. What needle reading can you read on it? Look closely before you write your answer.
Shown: 200 °
